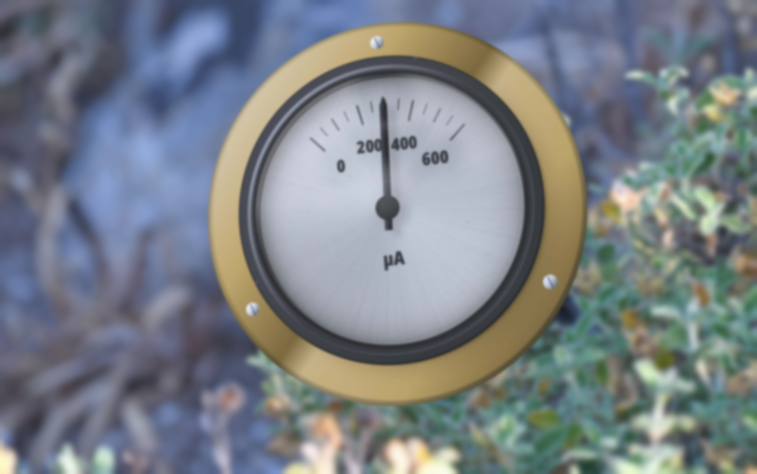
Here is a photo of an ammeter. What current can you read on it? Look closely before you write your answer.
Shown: 300 µA
